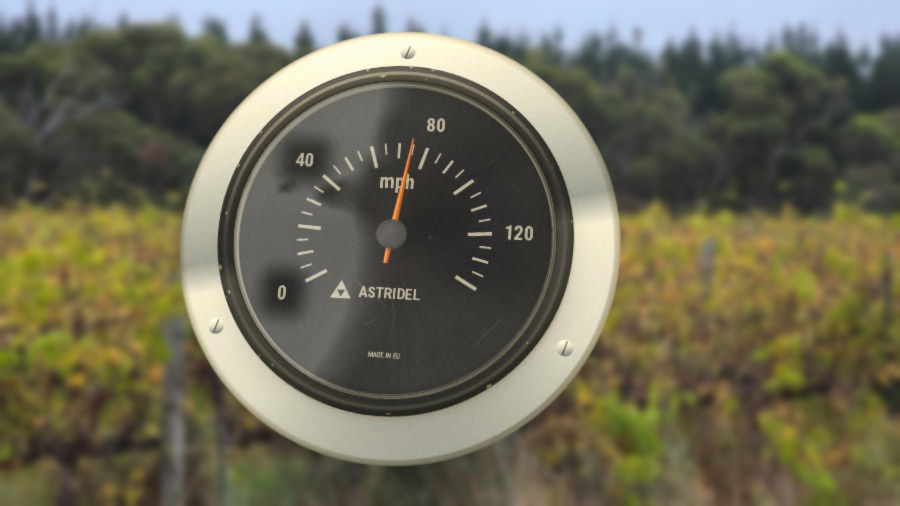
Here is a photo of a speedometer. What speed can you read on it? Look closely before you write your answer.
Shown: 75 mph
